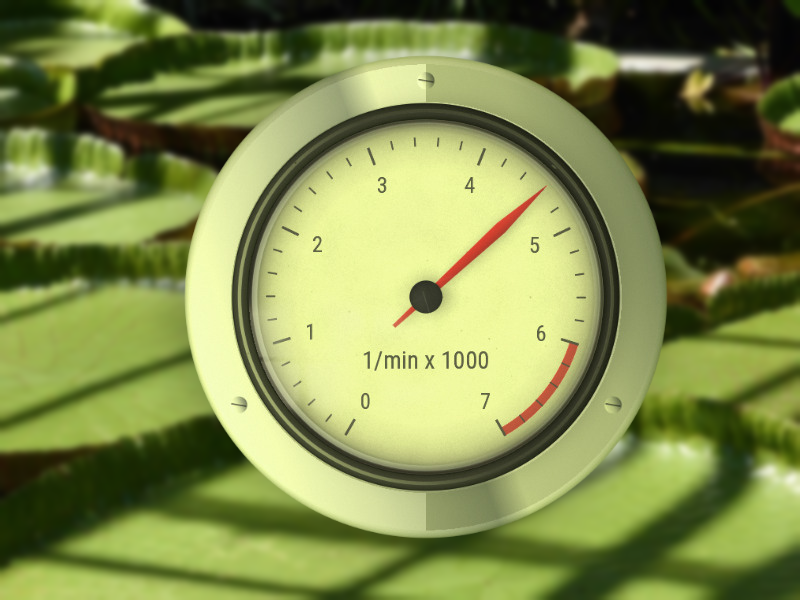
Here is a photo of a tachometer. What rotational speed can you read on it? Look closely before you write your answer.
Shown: 4600 rpm
